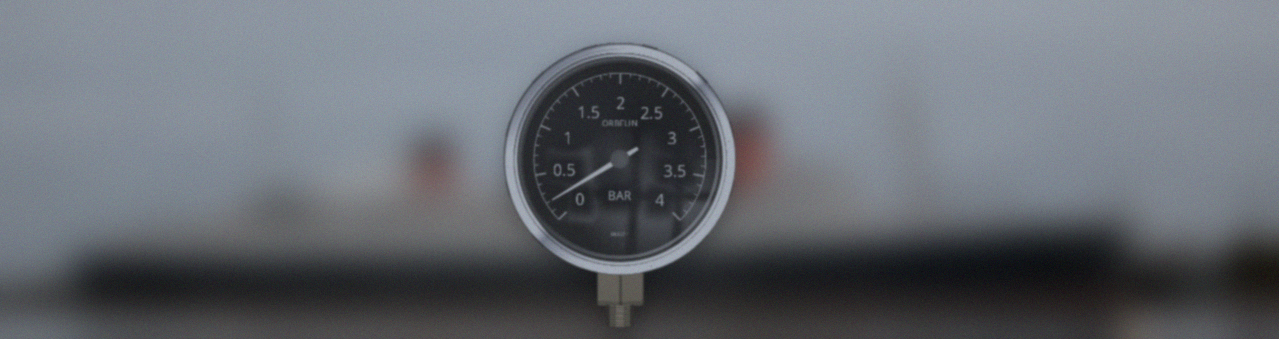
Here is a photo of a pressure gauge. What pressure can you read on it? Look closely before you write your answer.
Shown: 0.2 bar
